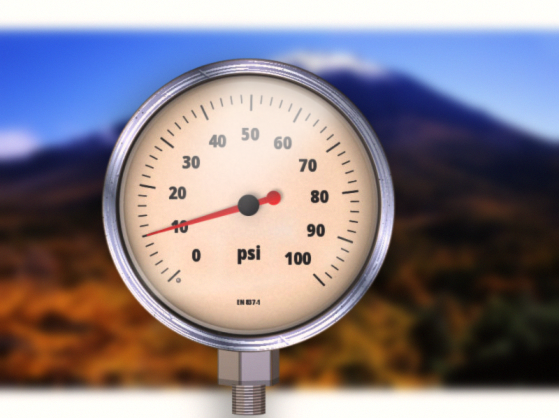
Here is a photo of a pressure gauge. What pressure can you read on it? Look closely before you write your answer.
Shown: 10 psi
